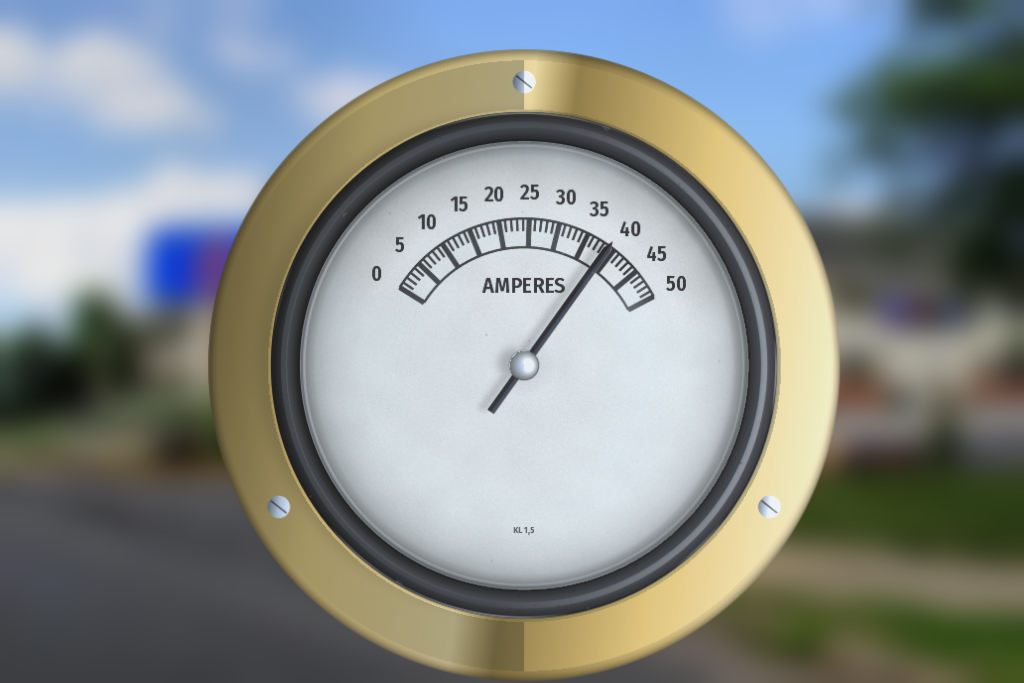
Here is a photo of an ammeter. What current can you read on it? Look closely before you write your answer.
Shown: 39 A
